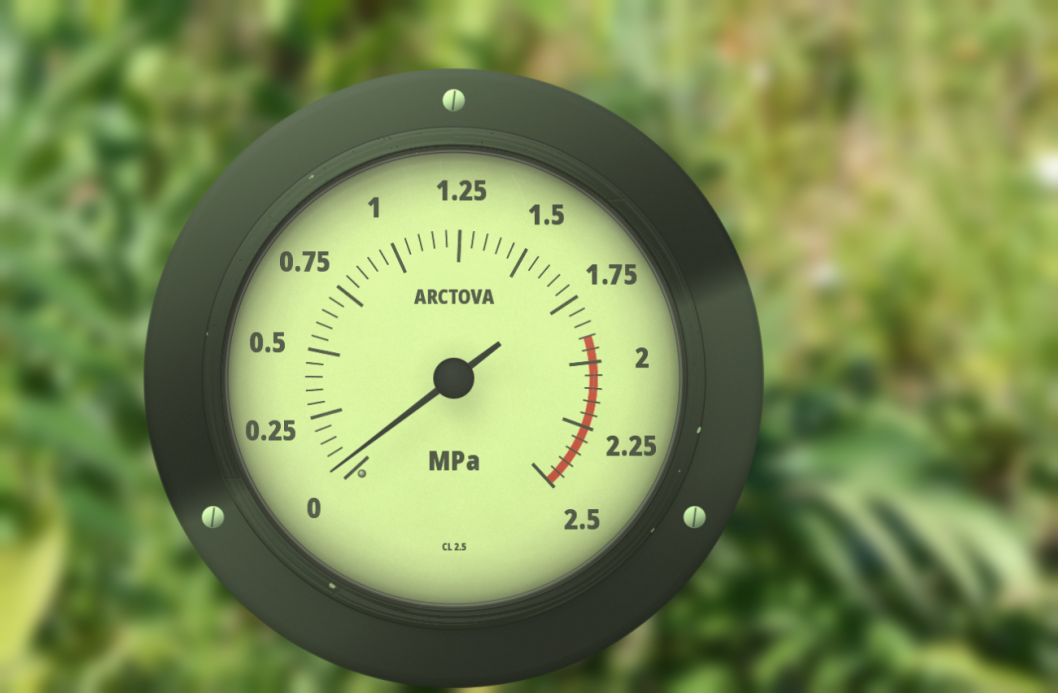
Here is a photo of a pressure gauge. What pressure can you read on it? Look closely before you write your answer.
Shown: 0.05 MPa
